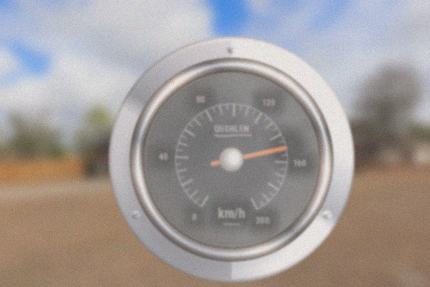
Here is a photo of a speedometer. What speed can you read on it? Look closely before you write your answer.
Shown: 150 km/h
